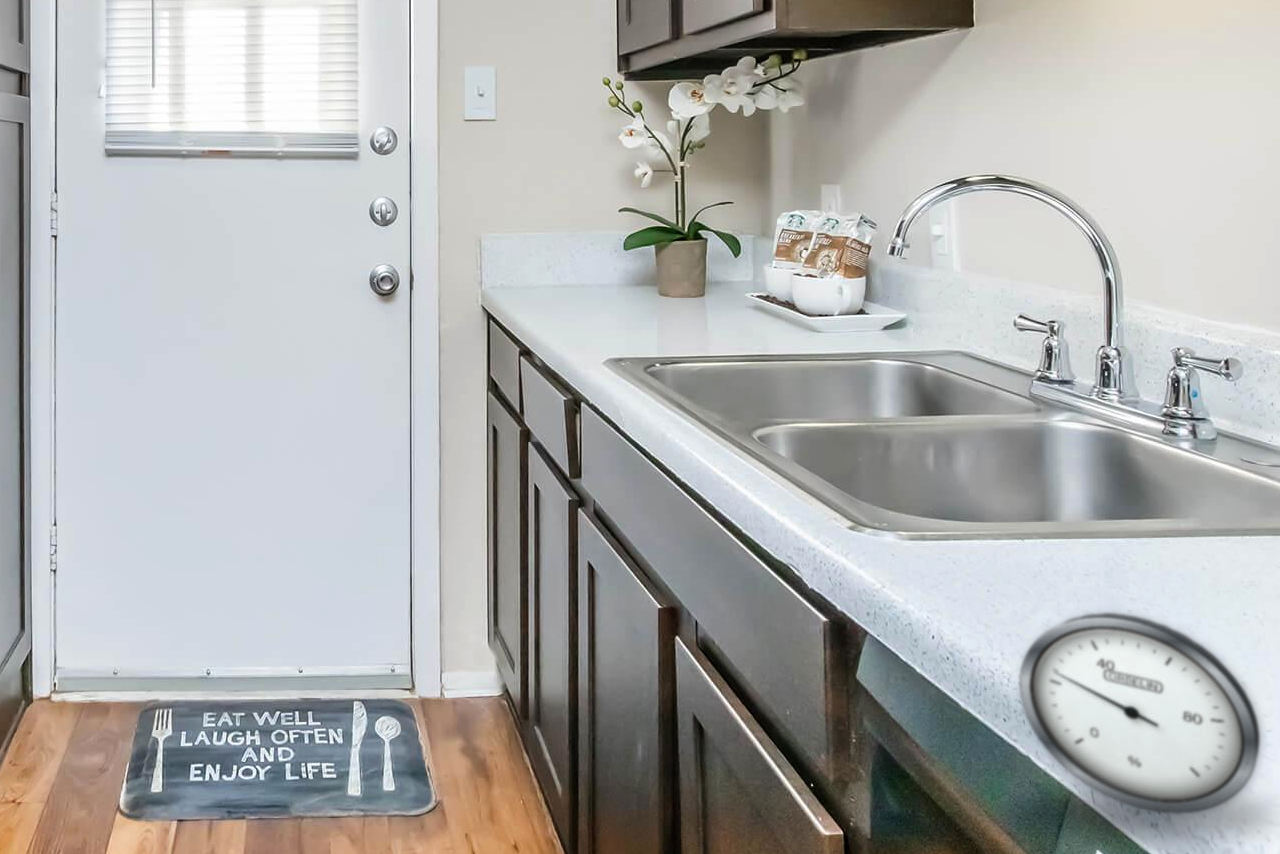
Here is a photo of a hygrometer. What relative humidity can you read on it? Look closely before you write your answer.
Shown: 24 %
